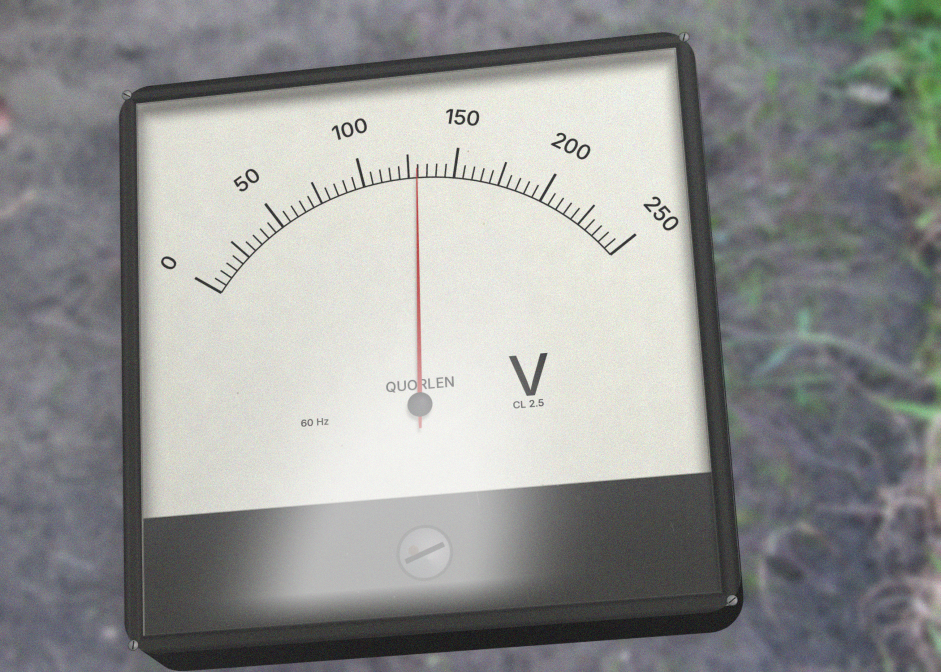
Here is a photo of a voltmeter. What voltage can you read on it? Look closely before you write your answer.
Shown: 130 V
